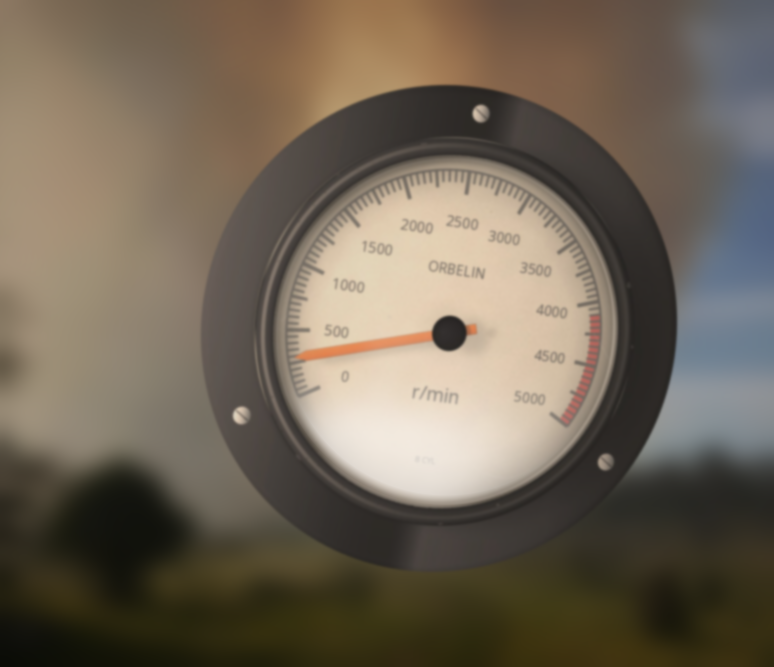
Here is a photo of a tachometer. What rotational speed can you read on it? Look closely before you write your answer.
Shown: 300 rpm
